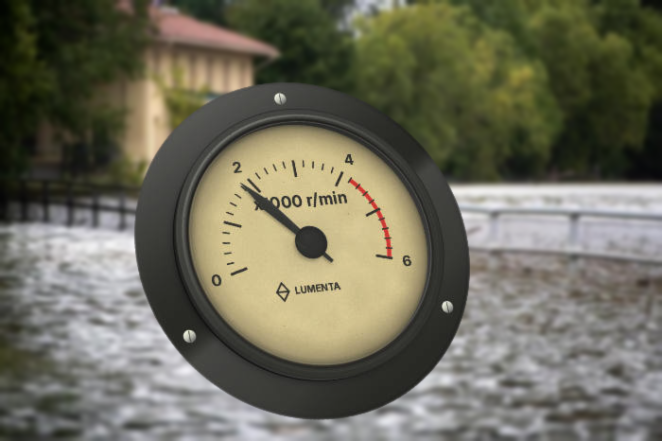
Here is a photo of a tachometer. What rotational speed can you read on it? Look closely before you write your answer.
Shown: 1800 rpm
